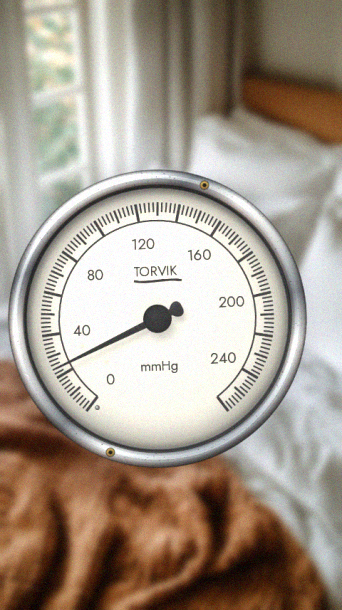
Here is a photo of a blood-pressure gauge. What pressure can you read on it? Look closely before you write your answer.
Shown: 24 mmHg
